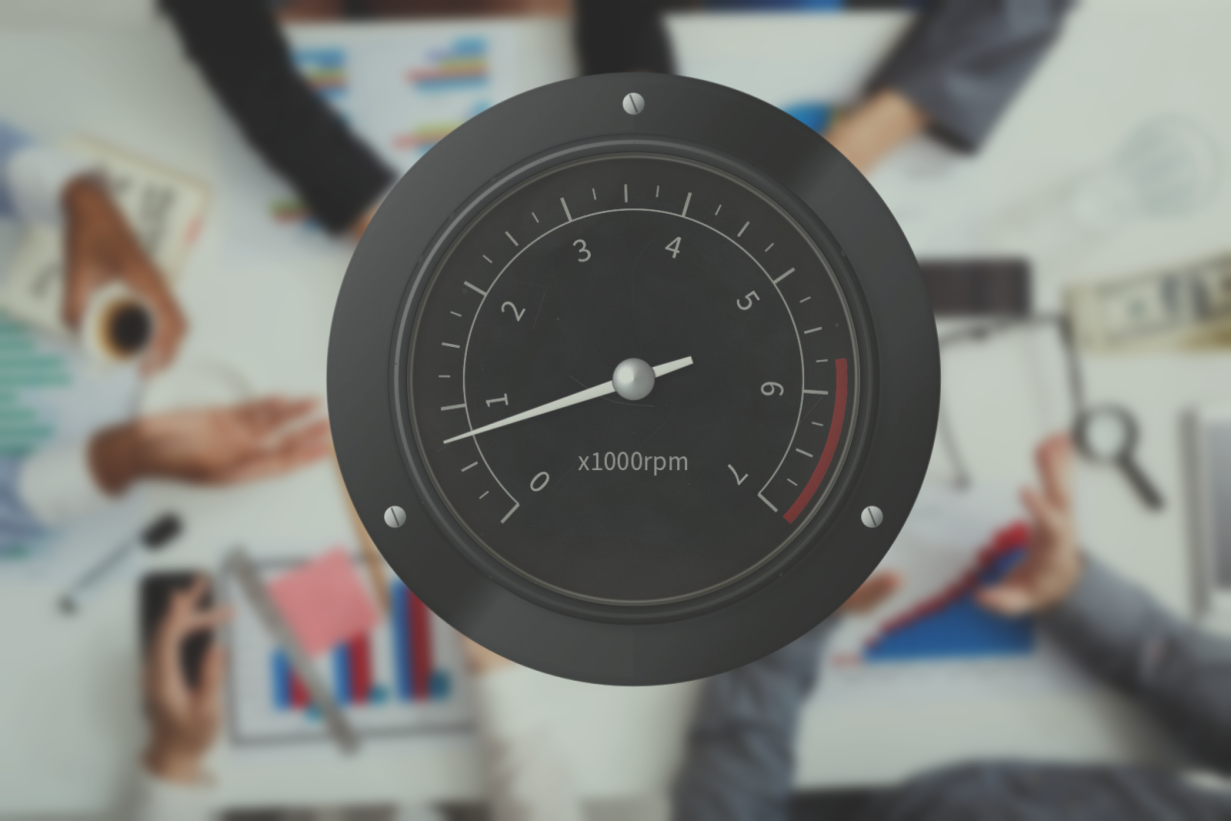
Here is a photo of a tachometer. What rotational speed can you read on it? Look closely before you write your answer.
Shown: 750 rpm
